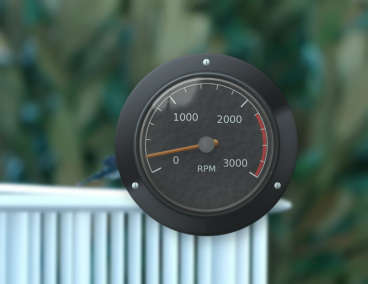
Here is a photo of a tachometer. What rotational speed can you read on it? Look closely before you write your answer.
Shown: 200 rpm
